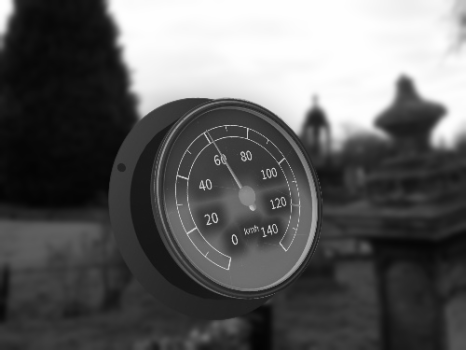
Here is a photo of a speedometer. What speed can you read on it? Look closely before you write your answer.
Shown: 60 km/h
